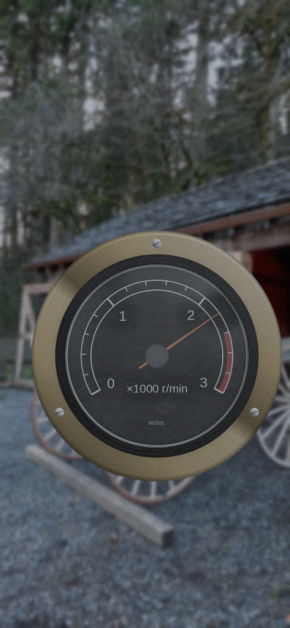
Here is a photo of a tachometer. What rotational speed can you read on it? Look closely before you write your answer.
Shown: 2200 rpm
